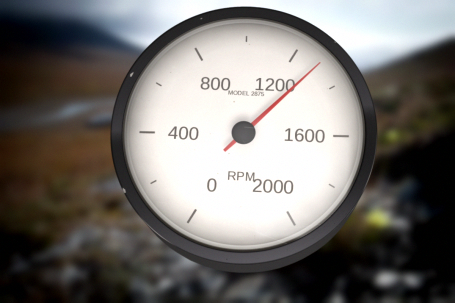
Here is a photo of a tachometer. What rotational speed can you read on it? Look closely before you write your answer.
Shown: 1300 rpm
